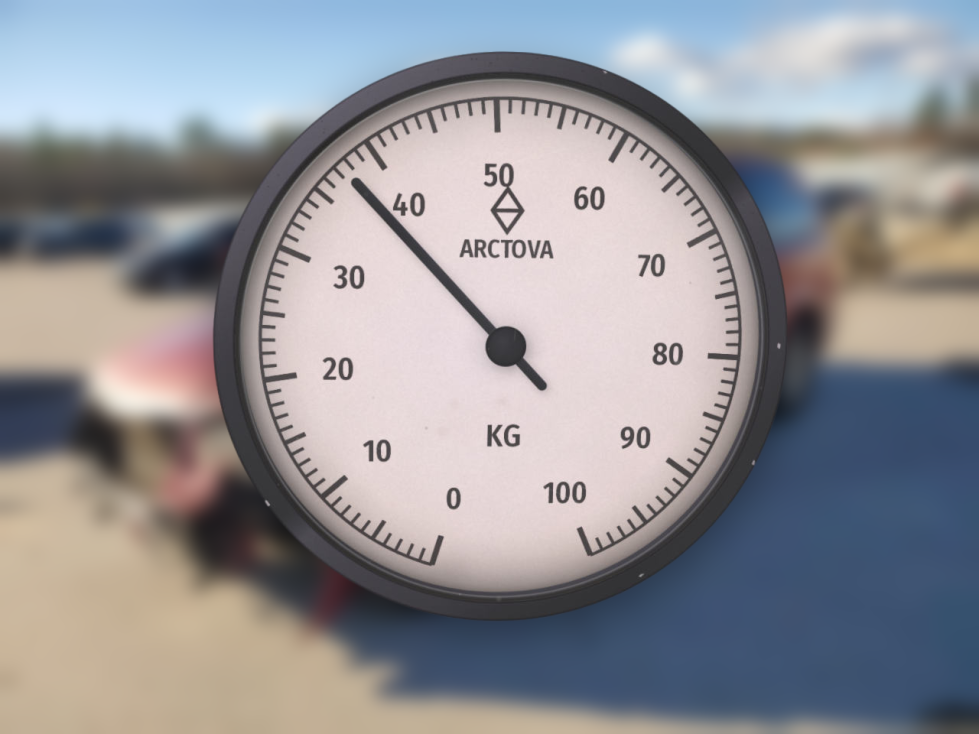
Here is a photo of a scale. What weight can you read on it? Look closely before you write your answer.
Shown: 37.5 kg
